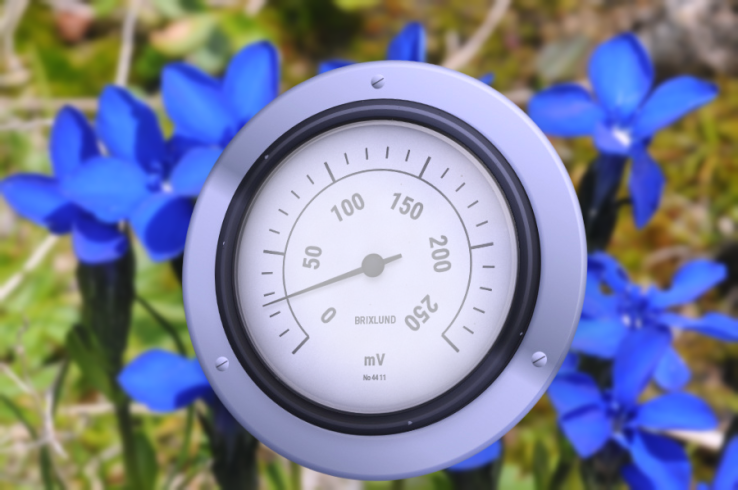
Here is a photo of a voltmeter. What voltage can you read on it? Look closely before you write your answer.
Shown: 25 mV
